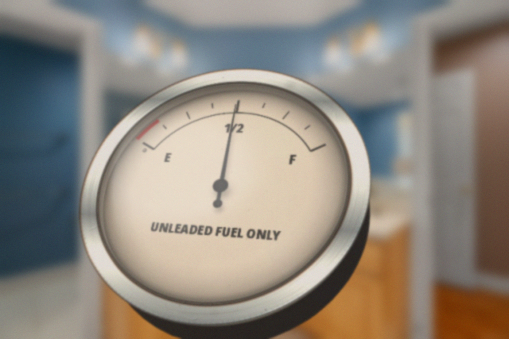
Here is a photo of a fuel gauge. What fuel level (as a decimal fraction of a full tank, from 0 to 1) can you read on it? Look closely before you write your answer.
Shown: 0.5
